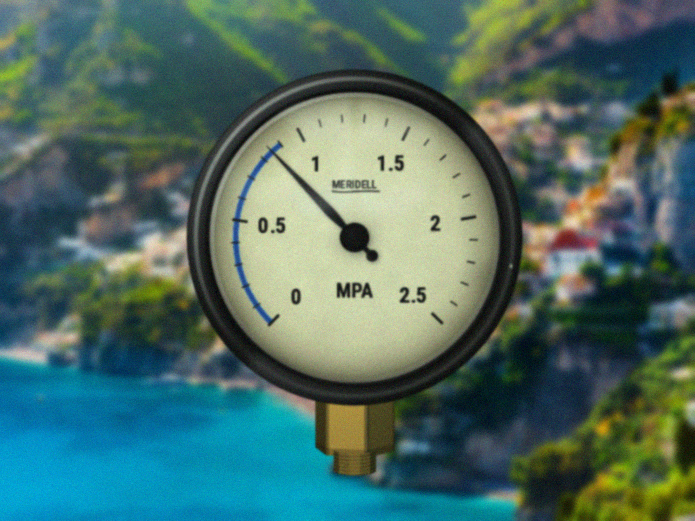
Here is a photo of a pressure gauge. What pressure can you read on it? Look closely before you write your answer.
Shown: 0.85 MPa
